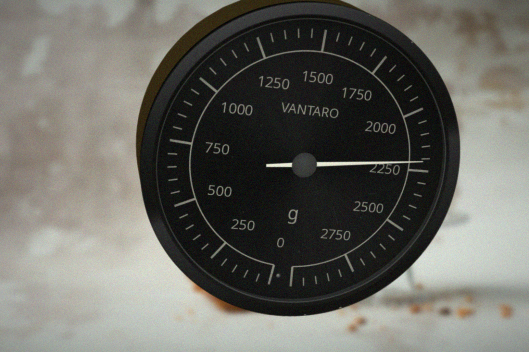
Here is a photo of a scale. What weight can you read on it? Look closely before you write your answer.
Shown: 2200 g
